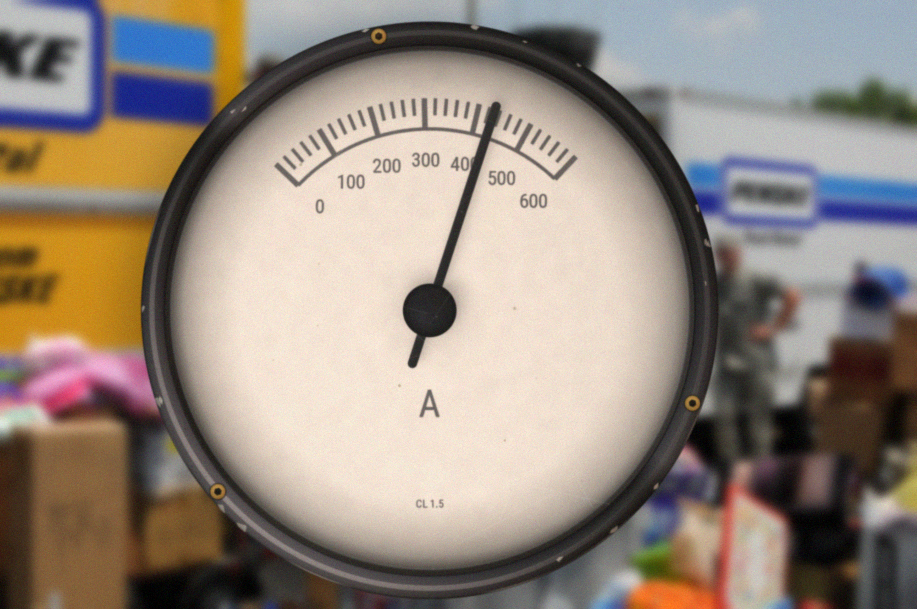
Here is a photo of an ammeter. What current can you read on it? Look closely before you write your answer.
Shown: 430 A
